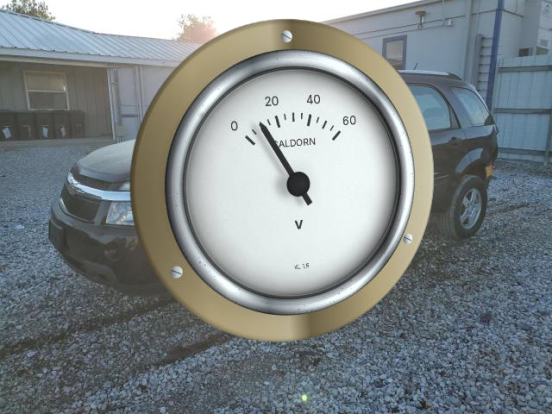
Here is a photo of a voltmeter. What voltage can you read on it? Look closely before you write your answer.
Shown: 10 V
